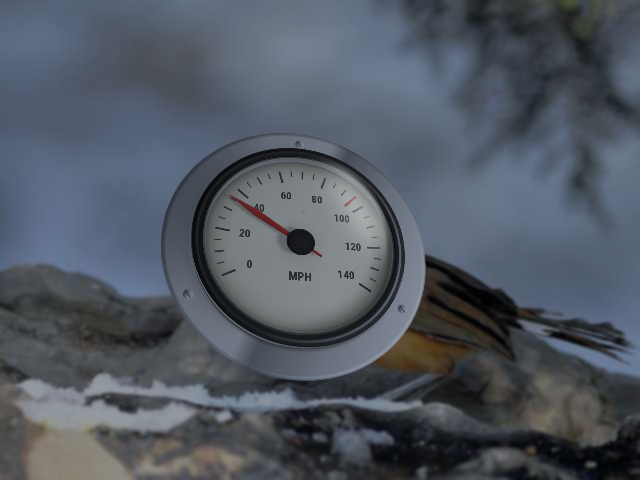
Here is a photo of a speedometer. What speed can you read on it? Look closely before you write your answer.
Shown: 35 mph
